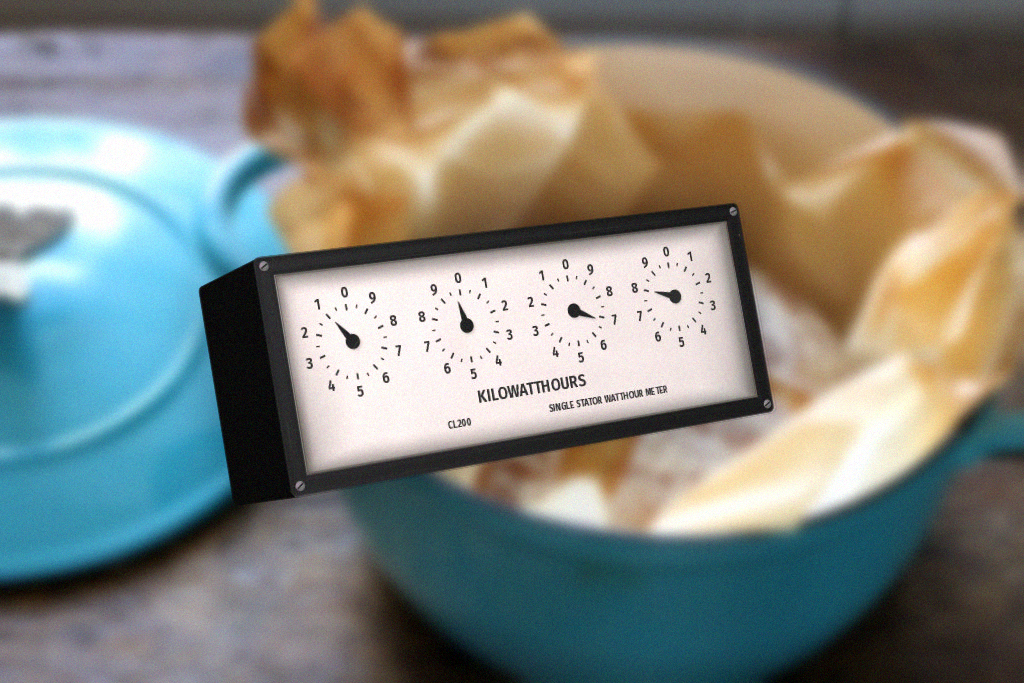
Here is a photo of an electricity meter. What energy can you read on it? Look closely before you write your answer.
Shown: 968 kWh
